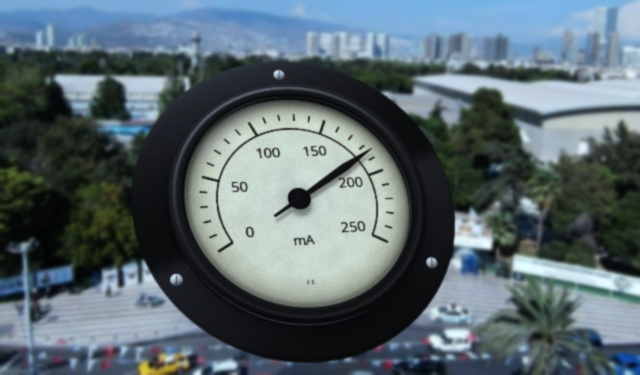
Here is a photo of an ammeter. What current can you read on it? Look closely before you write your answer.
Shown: 185 mA
